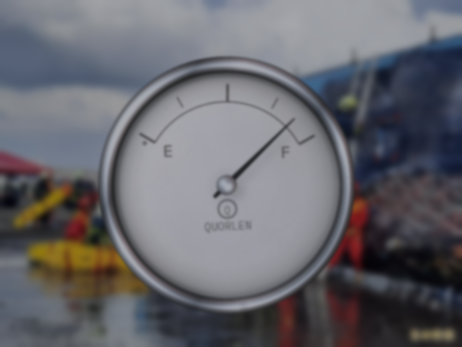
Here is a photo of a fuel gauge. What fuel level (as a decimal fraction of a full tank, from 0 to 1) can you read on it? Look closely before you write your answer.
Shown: 0.875
